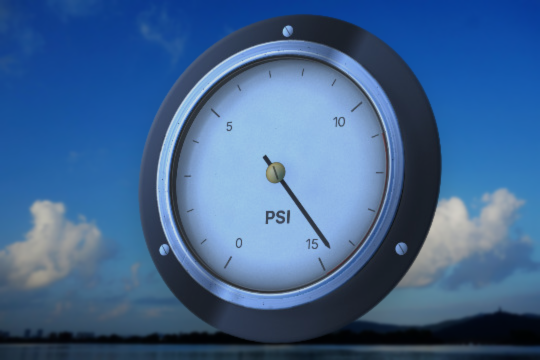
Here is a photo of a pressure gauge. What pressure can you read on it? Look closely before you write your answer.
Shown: 14.5 psi
